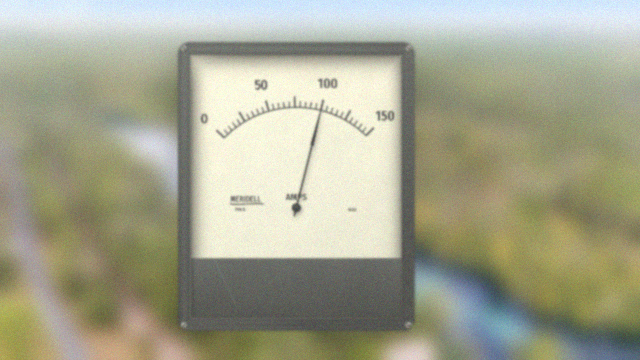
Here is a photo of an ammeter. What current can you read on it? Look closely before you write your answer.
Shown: 100 A
